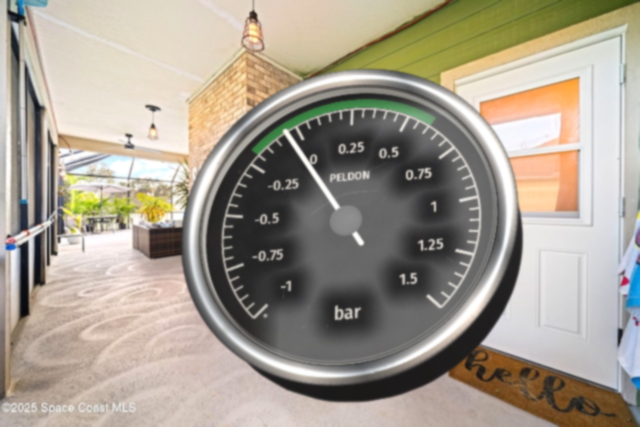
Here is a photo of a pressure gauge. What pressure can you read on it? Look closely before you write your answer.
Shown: -0.05 bar
